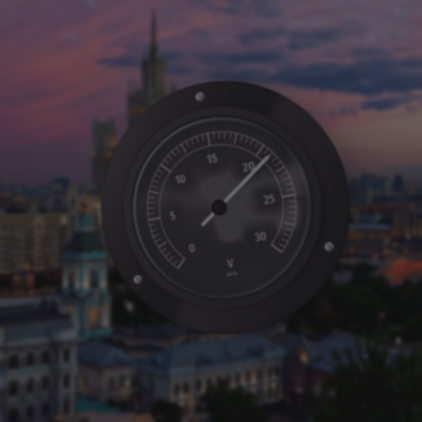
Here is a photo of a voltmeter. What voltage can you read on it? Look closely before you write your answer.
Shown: 21 V
